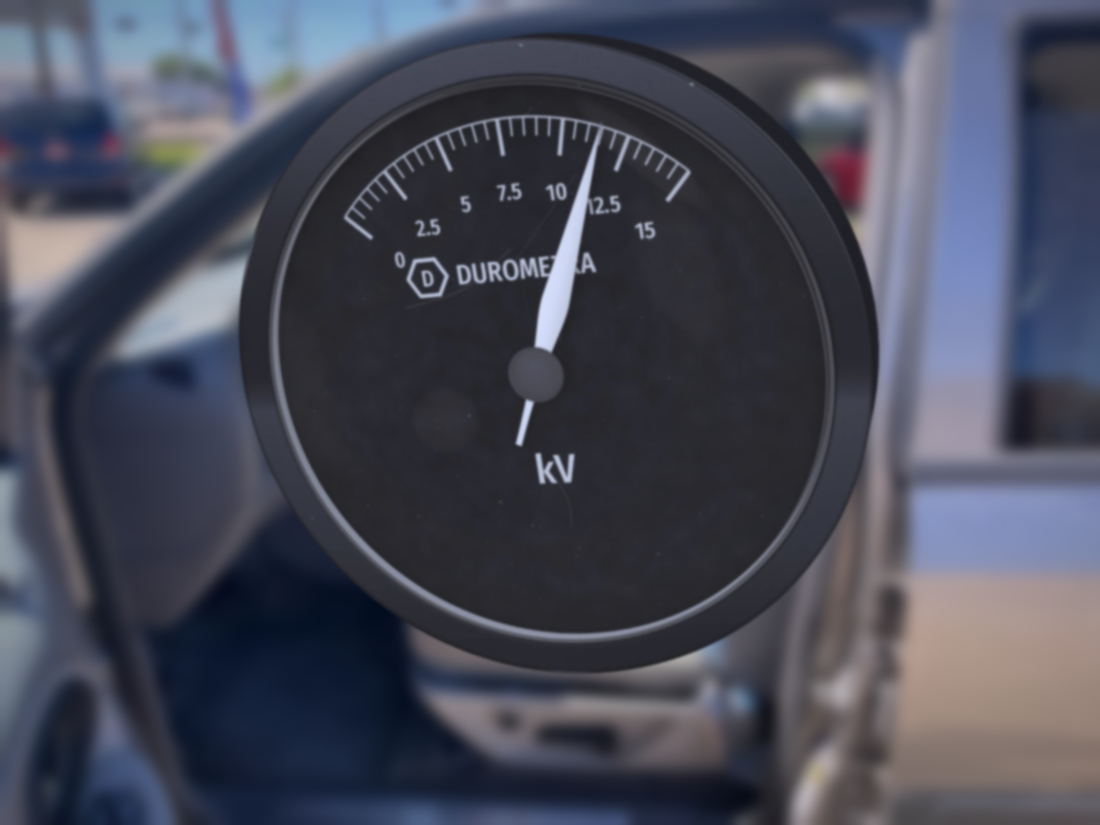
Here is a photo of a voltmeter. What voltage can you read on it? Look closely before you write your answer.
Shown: 11.5 kV
